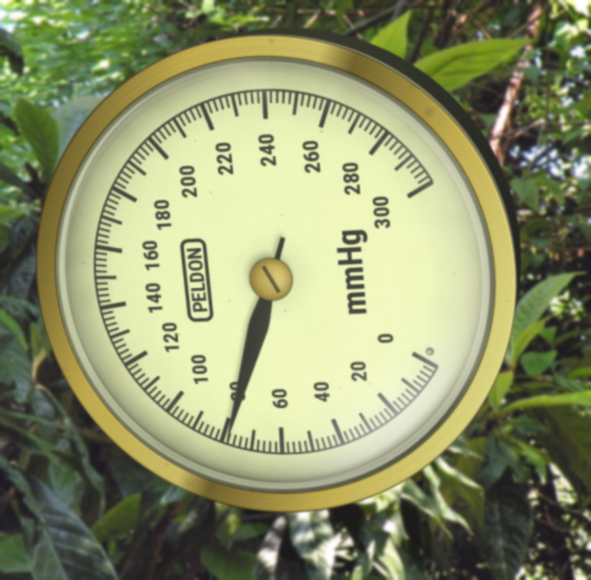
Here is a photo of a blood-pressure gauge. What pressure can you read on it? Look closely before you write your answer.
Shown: 78 mmHg
